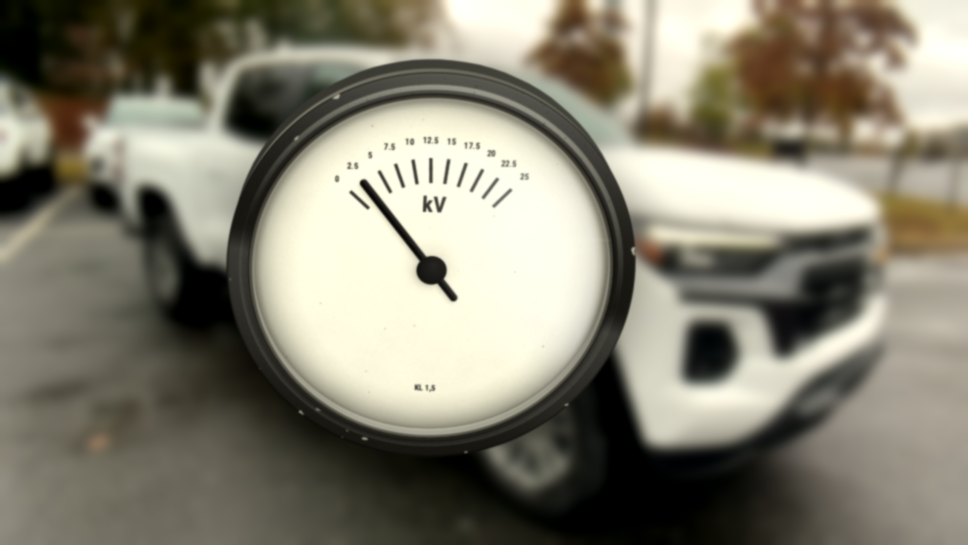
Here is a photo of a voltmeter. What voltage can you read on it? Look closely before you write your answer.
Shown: 2.5 kV
